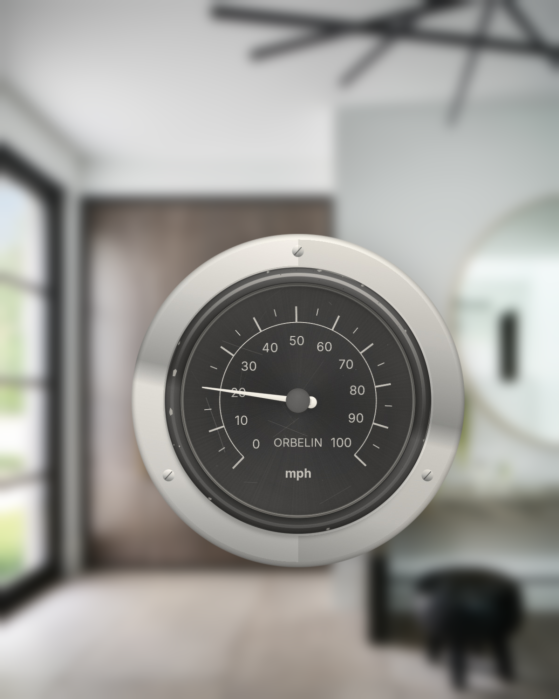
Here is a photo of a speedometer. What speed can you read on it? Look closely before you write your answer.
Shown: 20 mph
